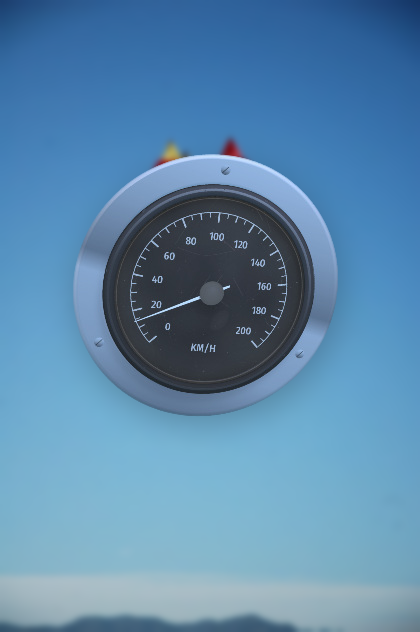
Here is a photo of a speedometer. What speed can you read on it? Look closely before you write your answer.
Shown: 15 km/h
